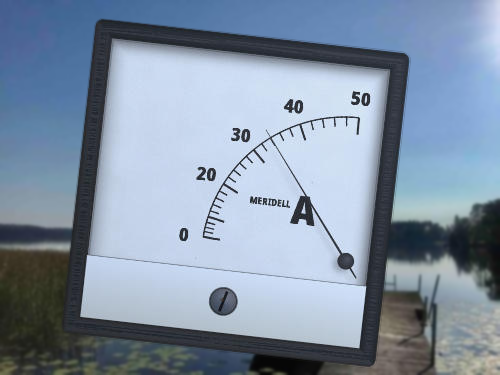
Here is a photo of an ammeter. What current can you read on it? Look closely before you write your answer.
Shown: 34 A
